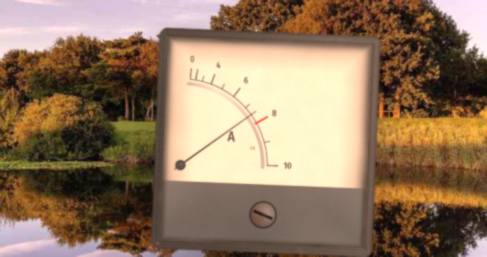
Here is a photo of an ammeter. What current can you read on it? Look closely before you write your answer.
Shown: 7.5 A
